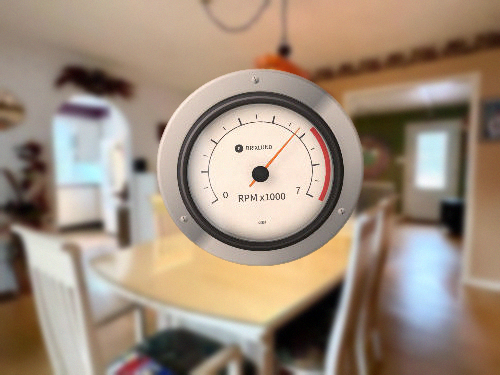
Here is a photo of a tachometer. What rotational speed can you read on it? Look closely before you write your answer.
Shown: 4750 rpm
